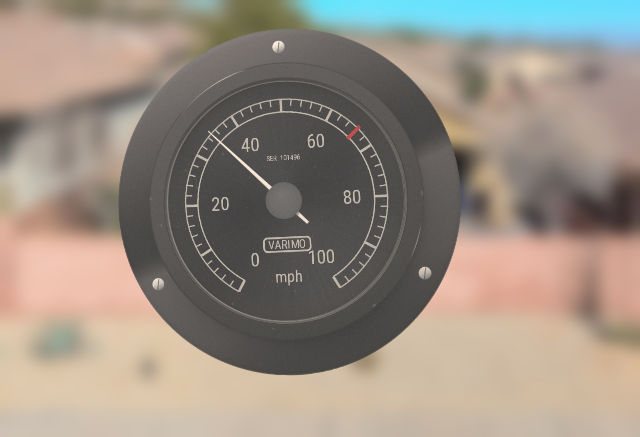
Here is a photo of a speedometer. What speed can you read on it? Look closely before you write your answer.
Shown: 35 mph
